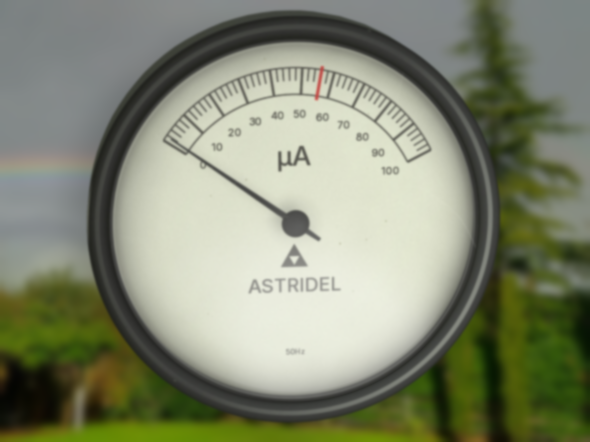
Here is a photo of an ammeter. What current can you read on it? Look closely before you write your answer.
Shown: 2 µA
